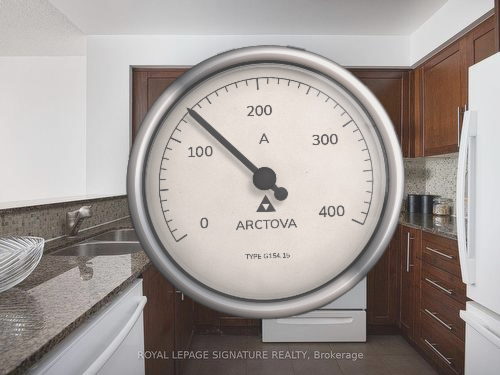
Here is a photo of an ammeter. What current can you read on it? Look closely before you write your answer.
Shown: 130 A
